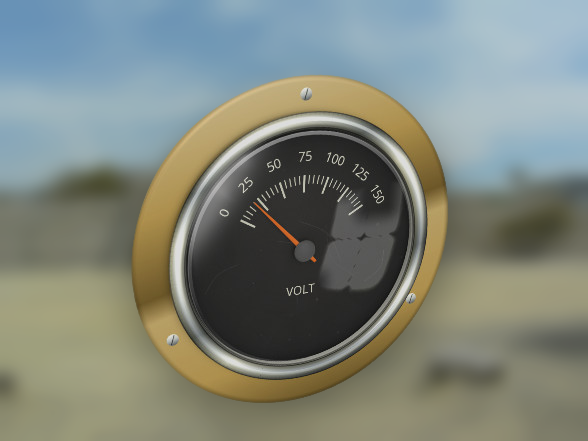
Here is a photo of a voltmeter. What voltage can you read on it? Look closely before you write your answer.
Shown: 20 V
